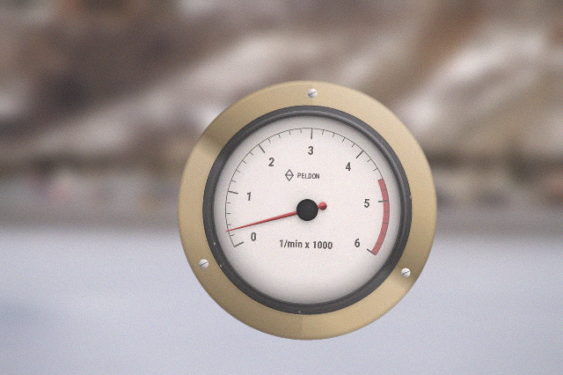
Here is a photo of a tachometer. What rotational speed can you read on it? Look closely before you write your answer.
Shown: 300 rpm
